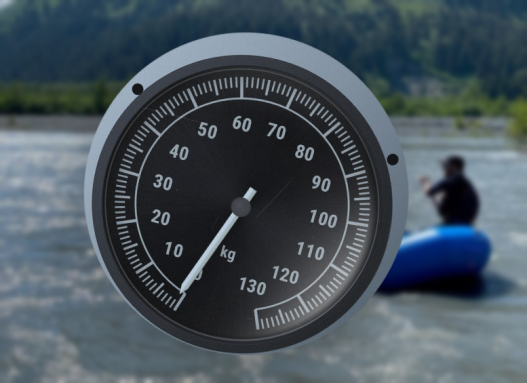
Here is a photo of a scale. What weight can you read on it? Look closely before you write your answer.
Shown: 1 kg
